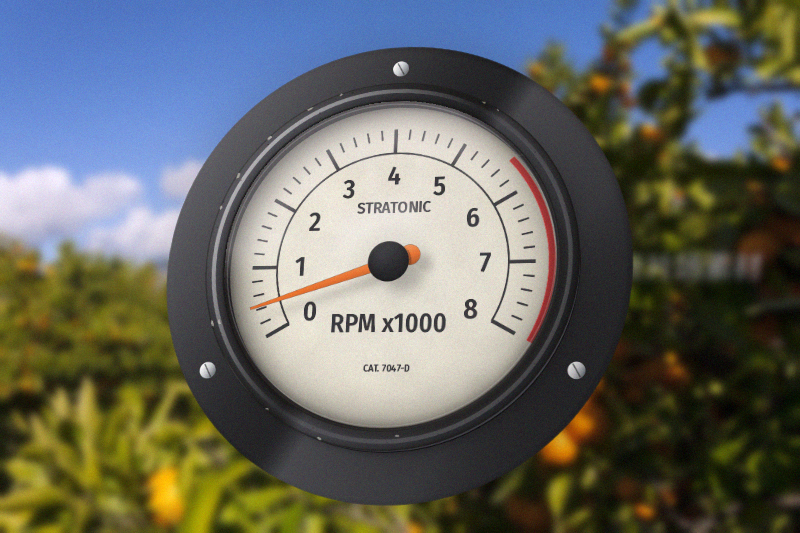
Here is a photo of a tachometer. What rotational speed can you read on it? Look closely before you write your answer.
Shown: 400 rpm
